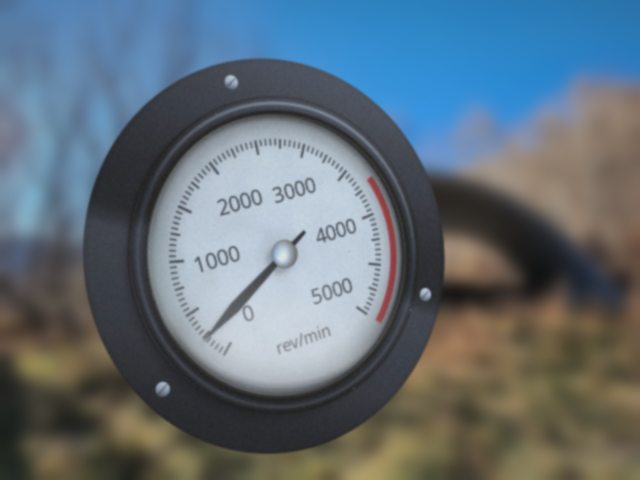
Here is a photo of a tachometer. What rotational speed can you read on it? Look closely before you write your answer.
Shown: 250 rpm
